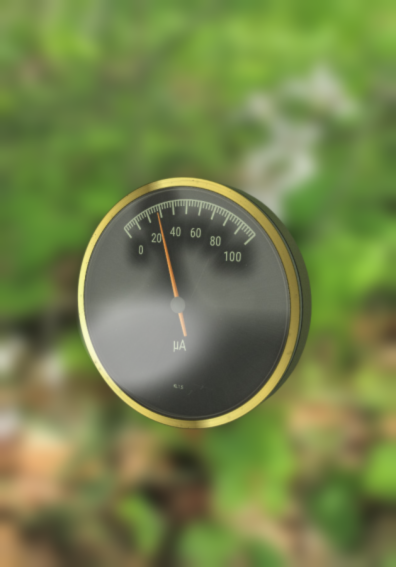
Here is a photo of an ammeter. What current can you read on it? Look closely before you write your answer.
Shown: 30 µA
